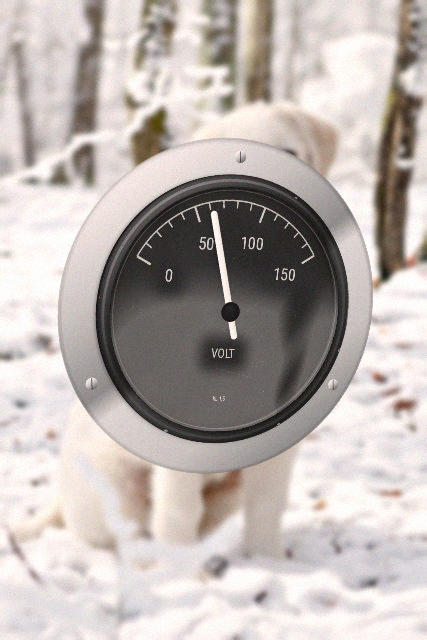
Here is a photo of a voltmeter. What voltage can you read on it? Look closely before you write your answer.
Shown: 60 V
